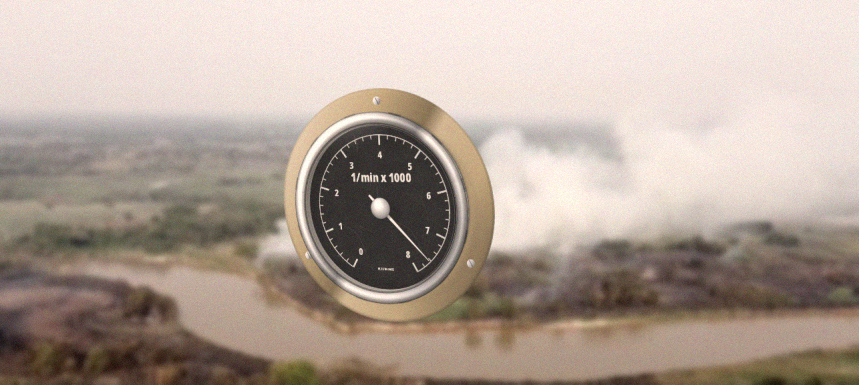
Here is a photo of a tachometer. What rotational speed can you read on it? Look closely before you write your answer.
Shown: 7600 rpm
